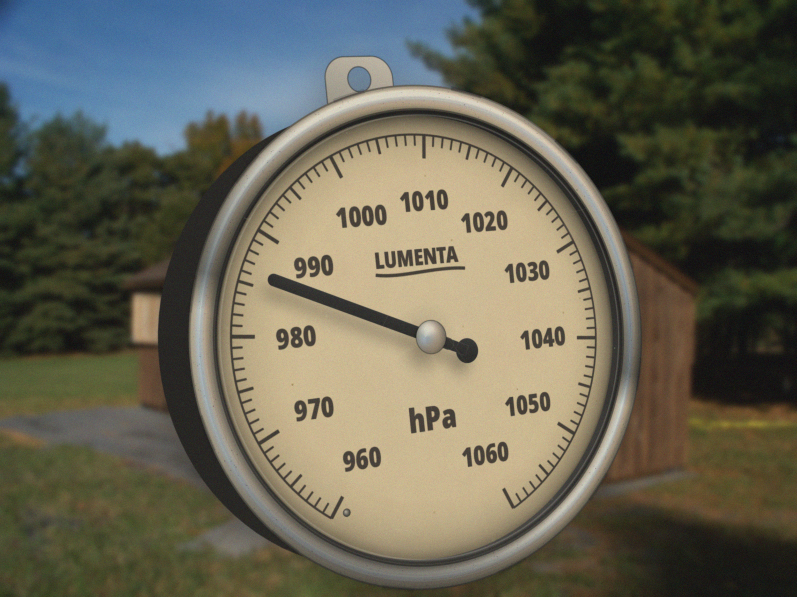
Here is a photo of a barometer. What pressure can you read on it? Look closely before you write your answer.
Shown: 986 hPa
